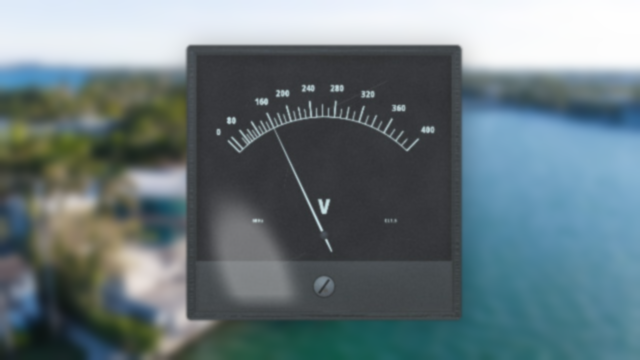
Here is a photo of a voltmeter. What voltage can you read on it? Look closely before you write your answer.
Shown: 160 V
